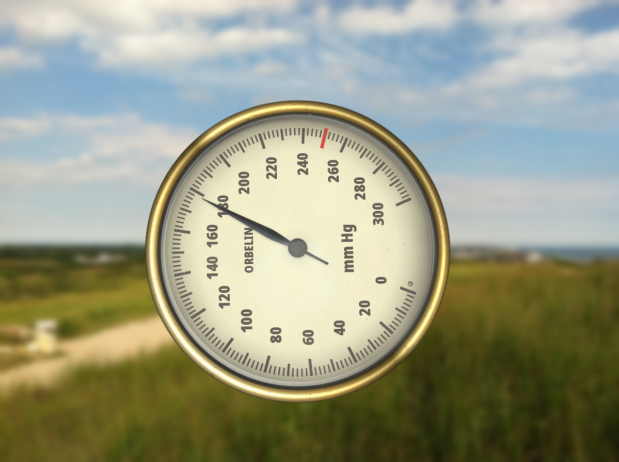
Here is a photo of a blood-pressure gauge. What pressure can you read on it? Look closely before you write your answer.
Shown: 178 mmHg
